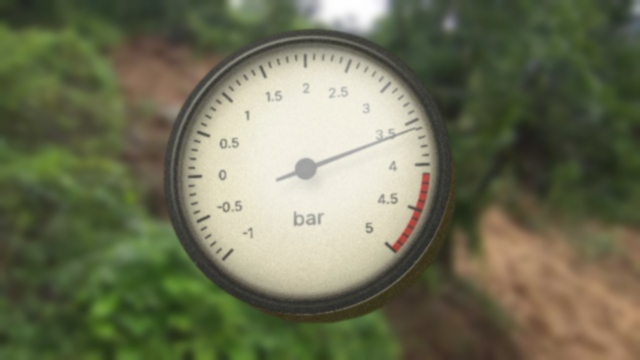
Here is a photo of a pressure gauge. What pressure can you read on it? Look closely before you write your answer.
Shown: 3.6 bar
